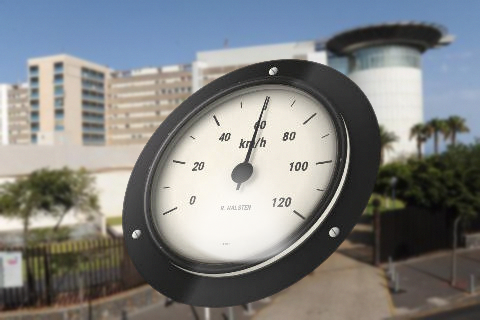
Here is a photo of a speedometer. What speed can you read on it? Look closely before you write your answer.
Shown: 60 km/h
